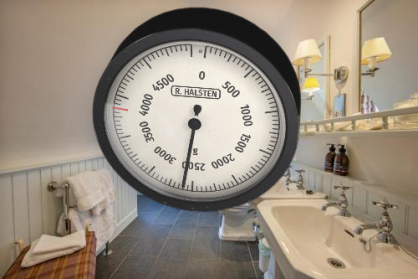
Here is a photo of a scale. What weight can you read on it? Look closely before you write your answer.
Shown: 2600 g
